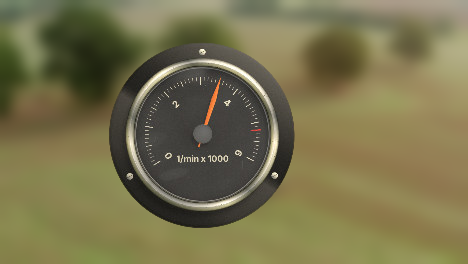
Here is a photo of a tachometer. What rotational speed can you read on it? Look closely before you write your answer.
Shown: 3500 rpm
